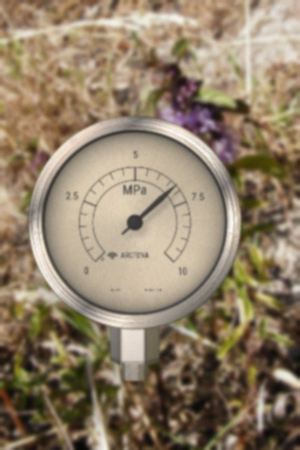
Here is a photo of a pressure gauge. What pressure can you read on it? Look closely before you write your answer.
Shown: 6.75 MPa
